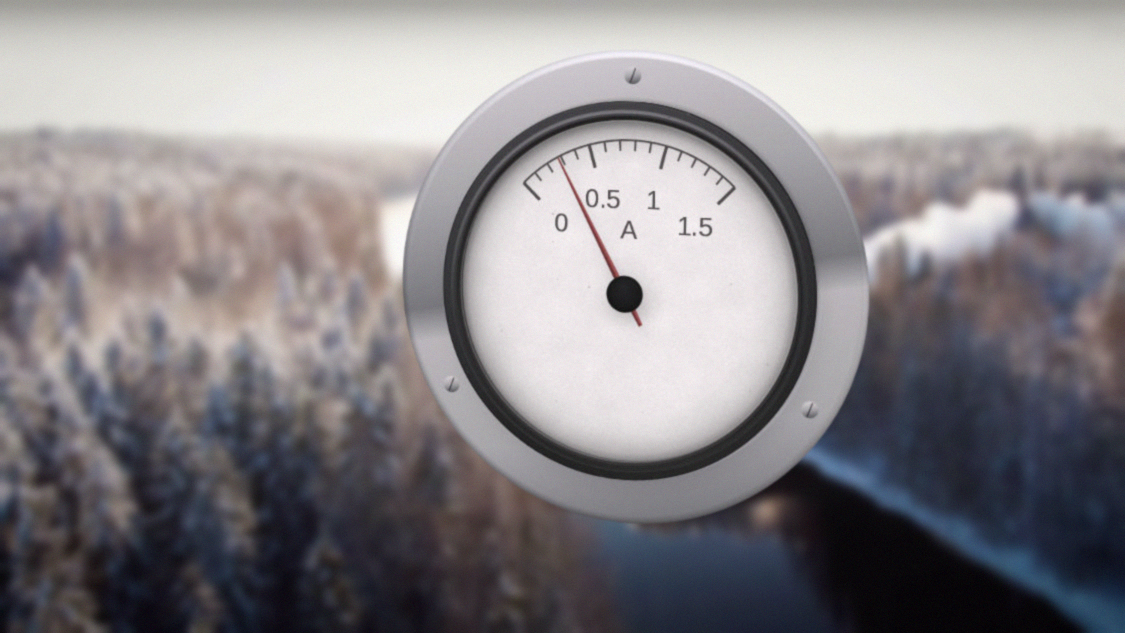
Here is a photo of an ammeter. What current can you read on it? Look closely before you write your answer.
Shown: 0.3 A
